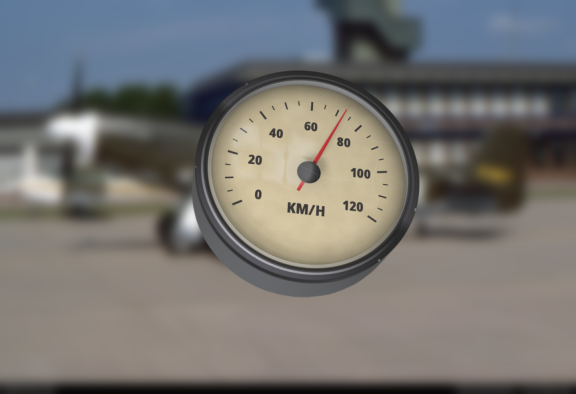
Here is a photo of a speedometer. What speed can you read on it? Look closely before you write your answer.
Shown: 72.5 km/h
